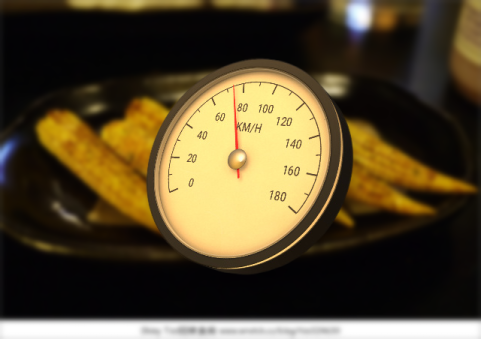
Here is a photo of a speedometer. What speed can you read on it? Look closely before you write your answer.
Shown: 75 km/h
